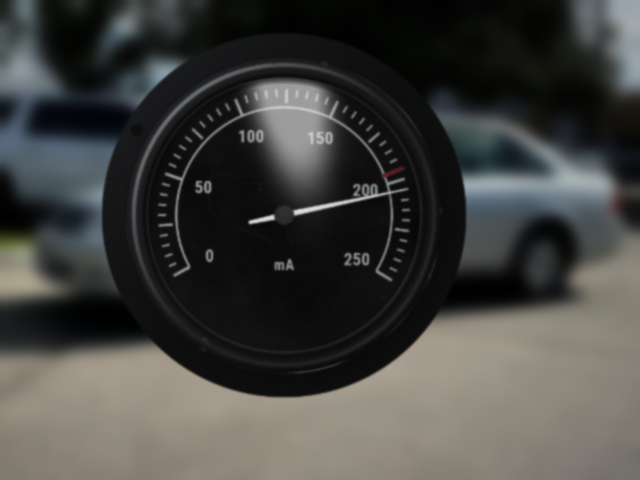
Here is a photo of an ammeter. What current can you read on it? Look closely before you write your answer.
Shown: 205 mA
